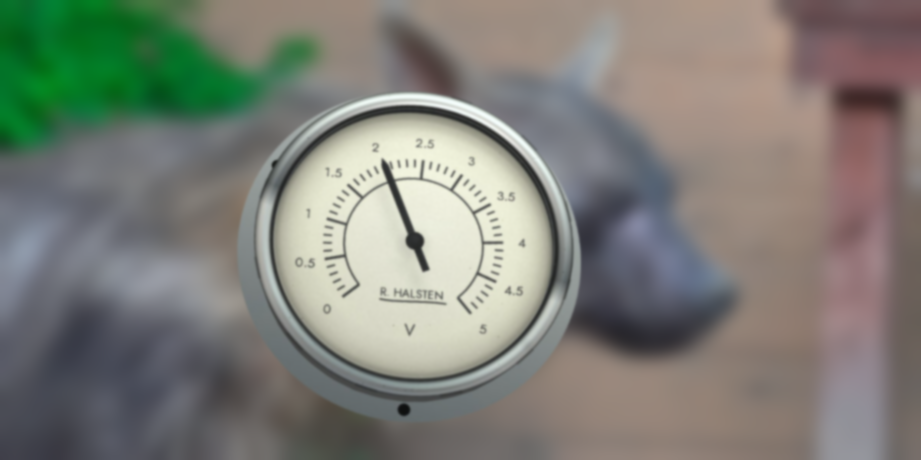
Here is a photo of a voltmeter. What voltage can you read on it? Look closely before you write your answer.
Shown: 2 V
